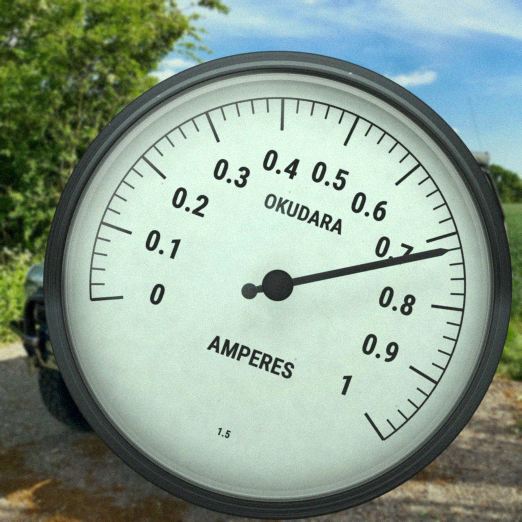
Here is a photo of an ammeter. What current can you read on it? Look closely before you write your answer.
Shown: 0.72 A
